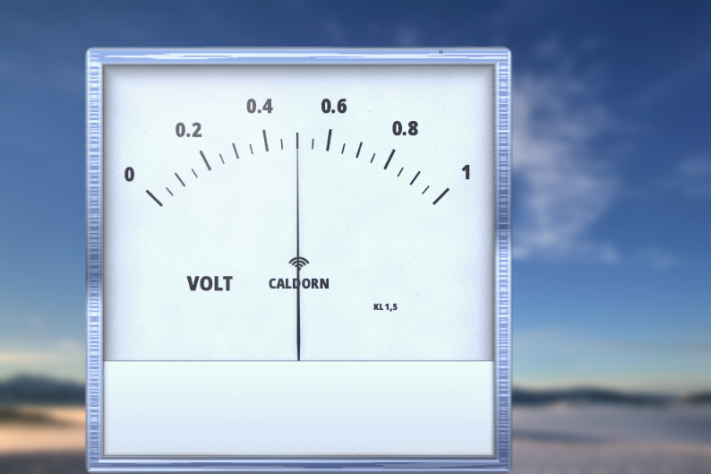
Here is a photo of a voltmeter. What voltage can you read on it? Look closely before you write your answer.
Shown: 0.5 V
